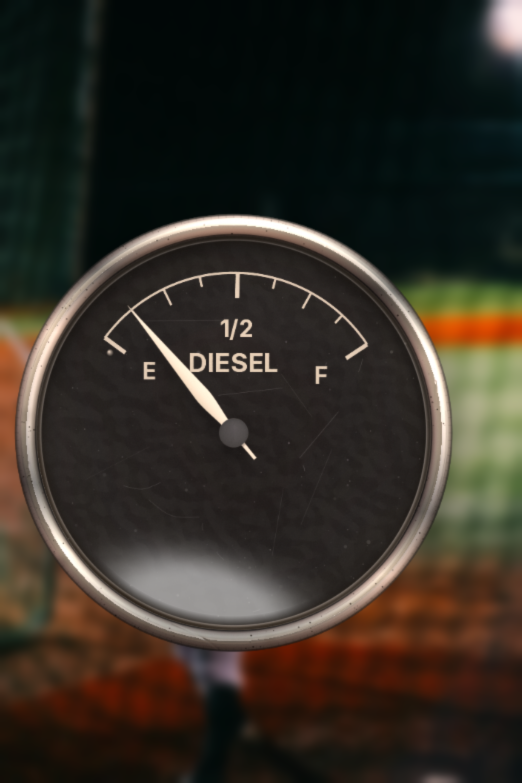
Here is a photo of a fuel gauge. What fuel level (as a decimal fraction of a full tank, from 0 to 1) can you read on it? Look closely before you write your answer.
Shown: 0.125
